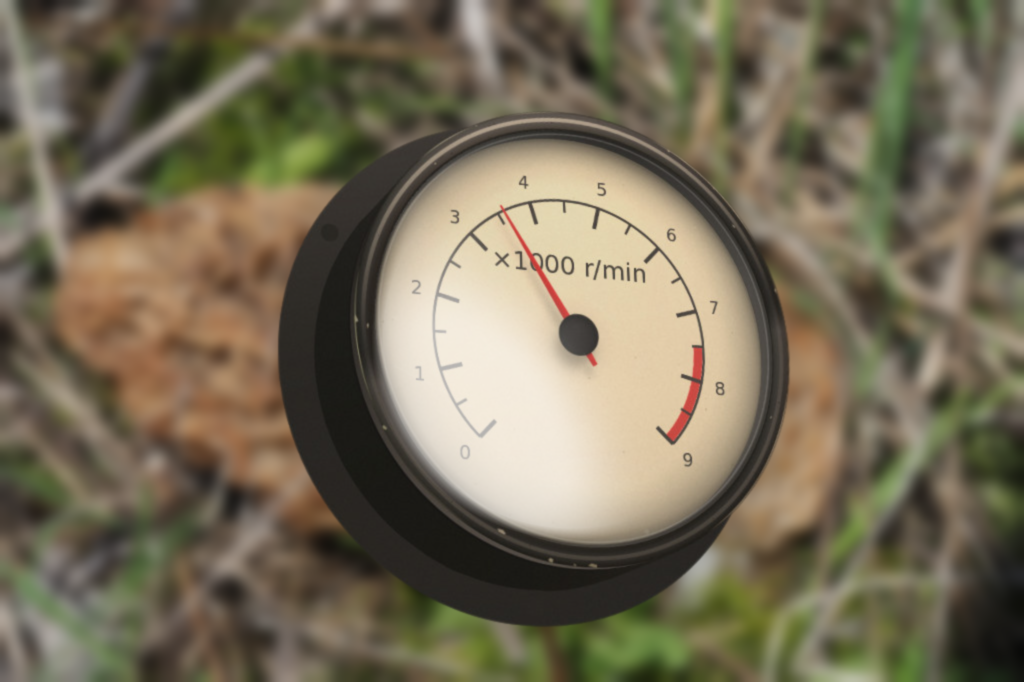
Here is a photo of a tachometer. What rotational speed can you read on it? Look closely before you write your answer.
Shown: 3500 rpm
